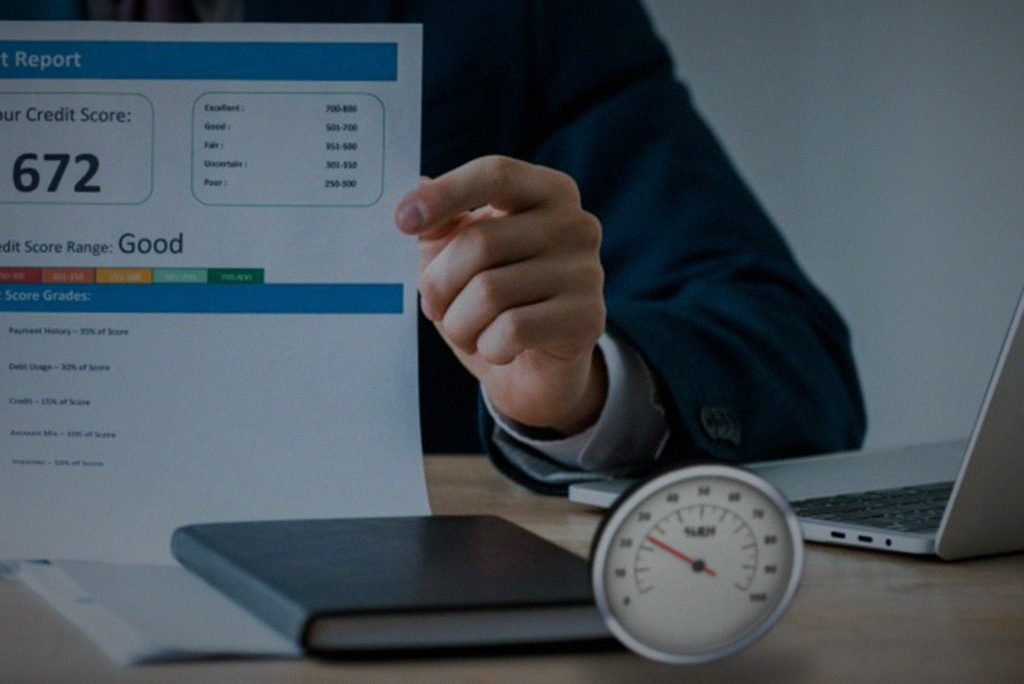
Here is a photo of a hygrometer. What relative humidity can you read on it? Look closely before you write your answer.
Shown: 25 %
